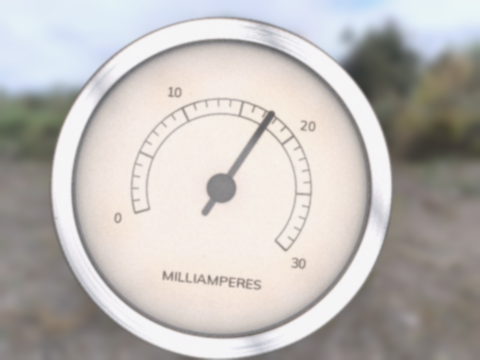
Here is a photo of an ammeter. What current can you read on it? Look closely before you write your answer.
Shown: 17.5 mA
